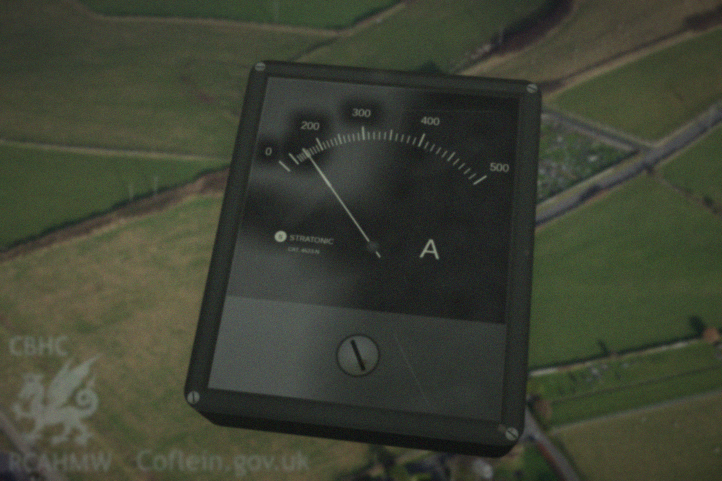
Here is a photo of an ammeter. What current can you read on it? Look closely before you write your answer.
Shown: 150 A
